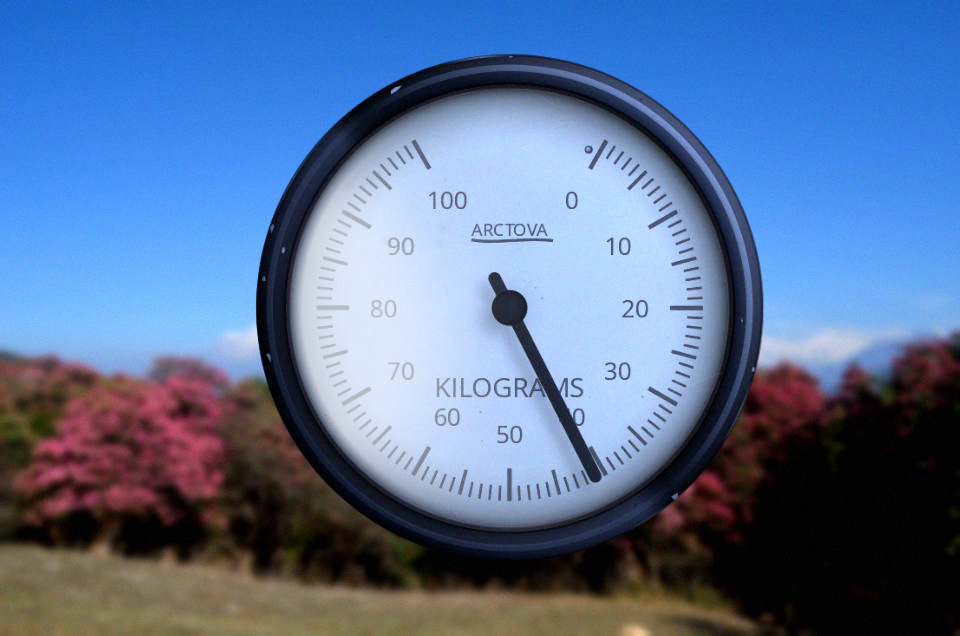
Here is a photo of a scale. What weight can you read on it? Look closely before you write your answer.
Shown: 41 kg
